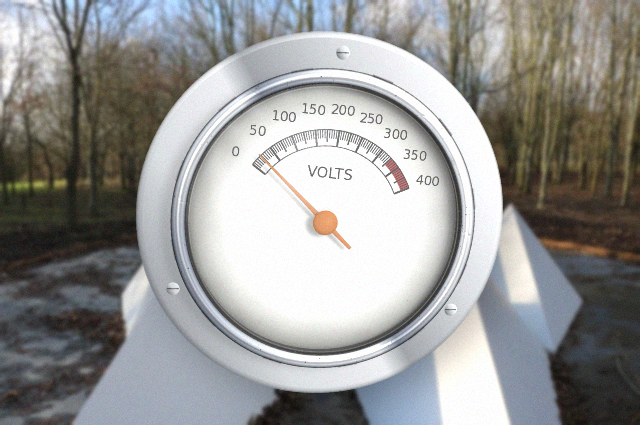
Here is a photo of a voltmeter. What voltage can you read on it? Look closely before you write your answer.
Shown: 25 V
